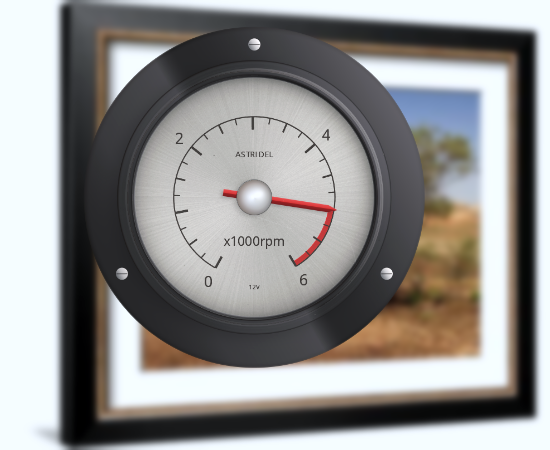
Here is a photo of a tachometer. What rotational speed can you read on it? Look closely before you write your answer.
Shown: 5000 rpm
